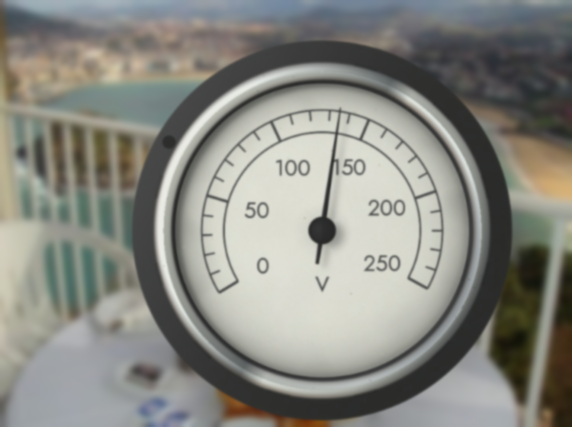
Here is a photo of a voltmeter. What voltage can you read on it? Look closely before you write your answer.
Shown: 135 V
